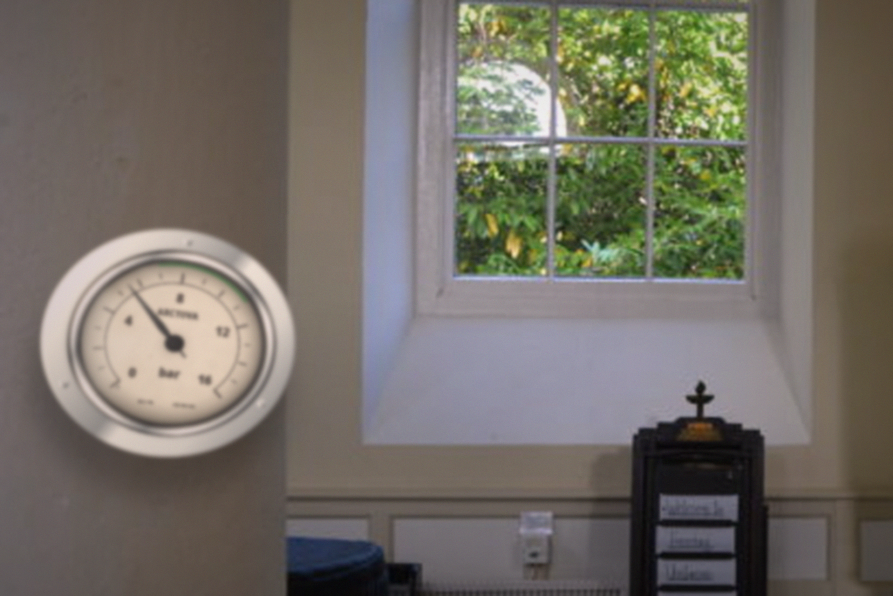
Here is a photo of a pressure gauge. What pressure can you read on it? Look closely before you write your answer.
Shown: 5.5 bar
